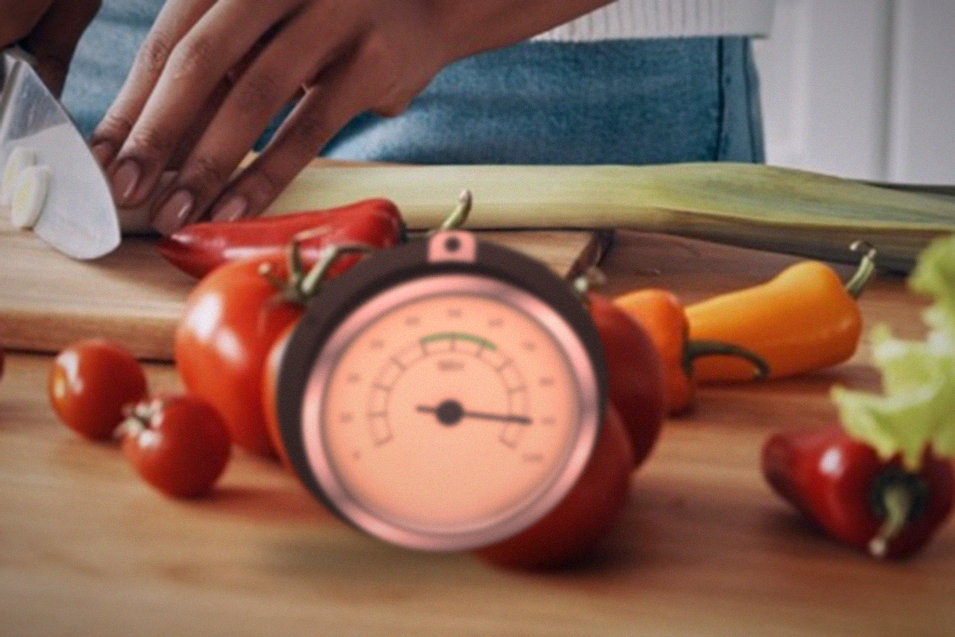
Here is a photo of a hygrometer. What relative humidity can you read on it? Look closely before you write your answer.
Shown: 90 %
